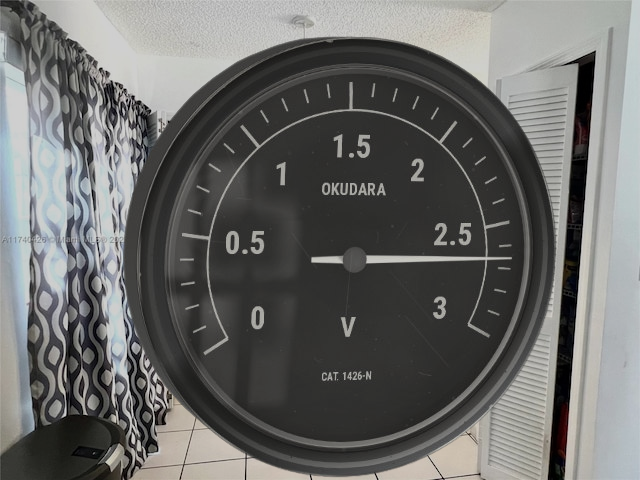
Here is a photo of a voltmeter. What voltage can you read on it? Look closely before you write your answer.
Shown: 2.65 V
